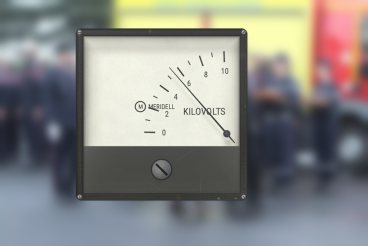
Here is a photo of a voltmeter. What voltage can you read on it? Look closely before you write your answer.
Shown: 5.5 kV
